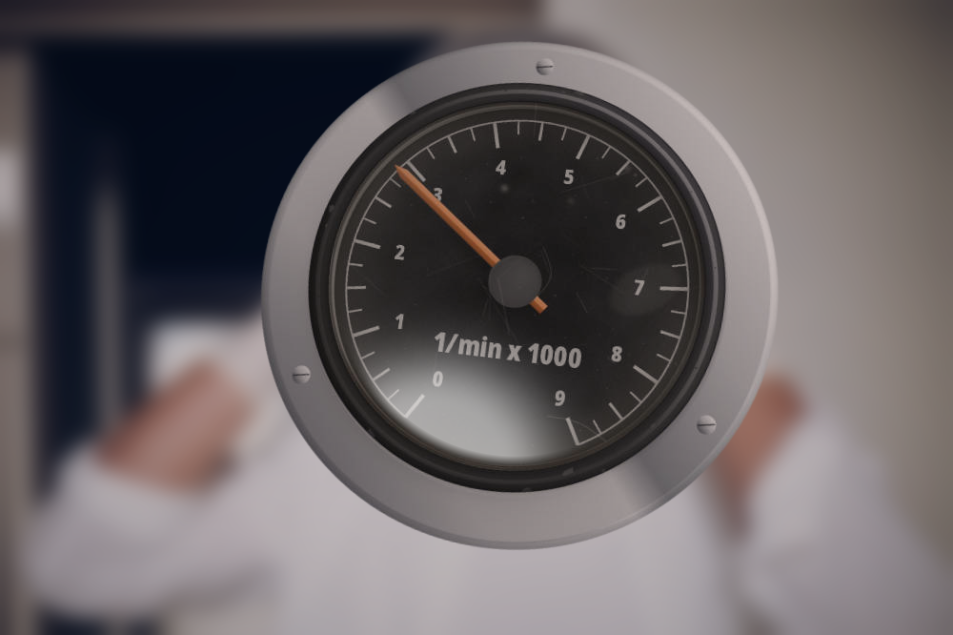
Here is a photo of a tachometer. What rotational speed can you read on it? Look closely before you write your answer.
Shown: 2875 rpm
